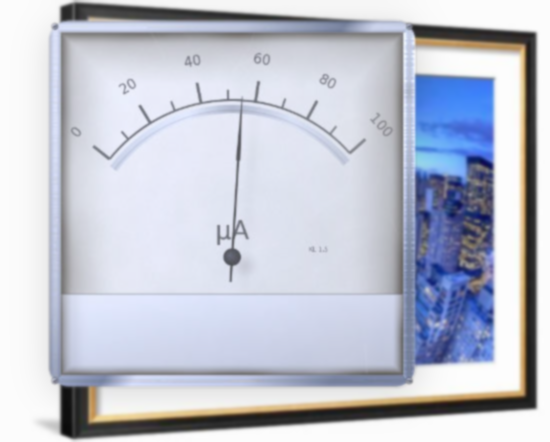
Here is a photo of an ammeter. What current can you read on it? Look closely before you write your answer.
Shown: 55 µA
